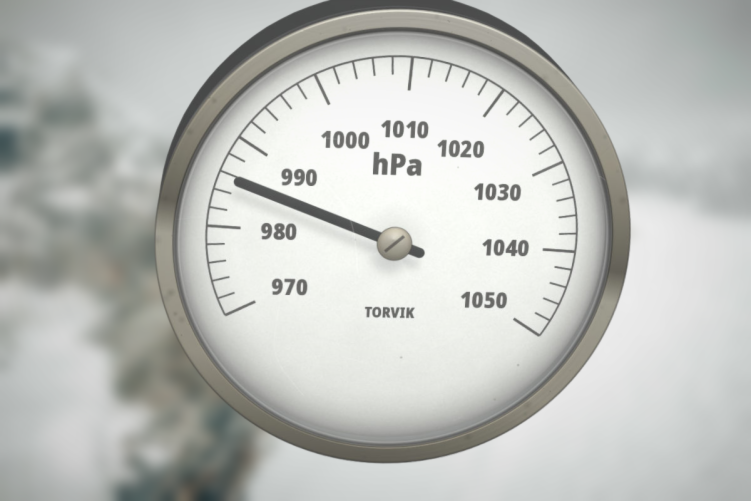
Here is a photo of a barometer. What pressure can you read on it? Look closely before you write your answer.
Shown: 986 hPa
